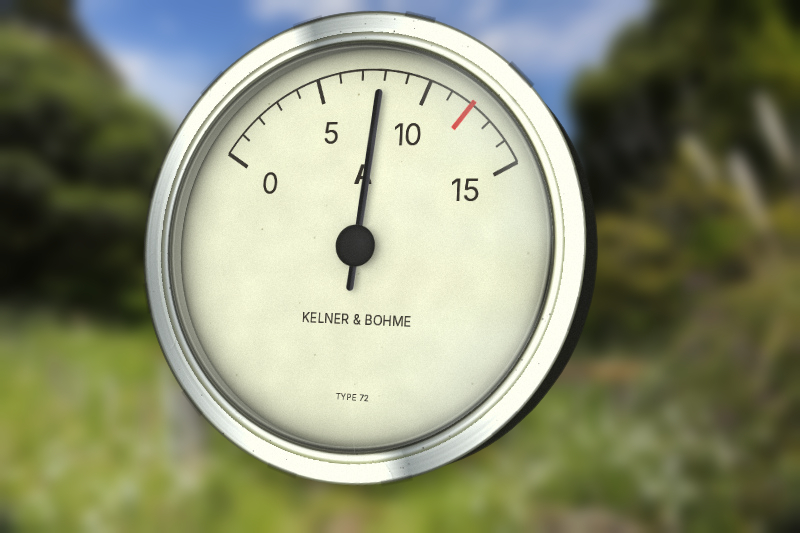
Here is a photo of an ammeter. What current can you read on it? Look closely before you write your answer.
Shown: 8 A
